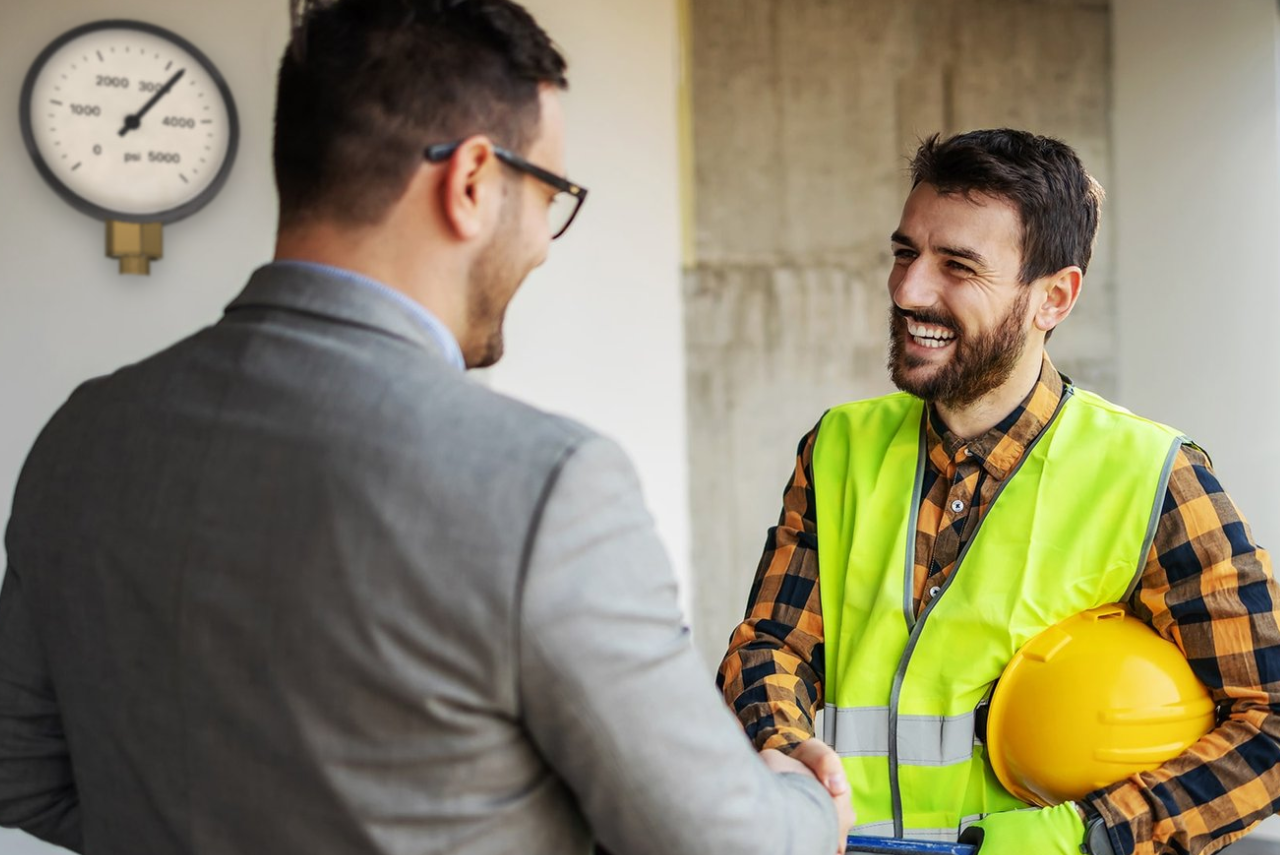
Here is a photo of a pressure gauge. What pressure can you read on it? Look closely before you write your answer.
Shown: 3200 psi
